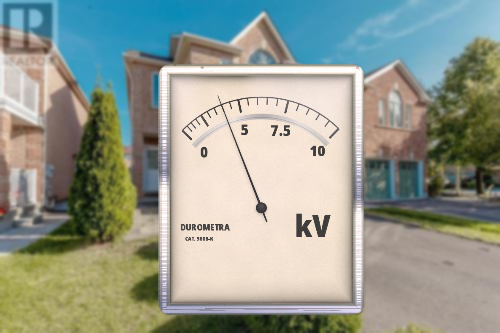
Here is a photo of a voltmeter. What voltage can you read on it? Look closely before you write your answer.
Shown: 4 kV
